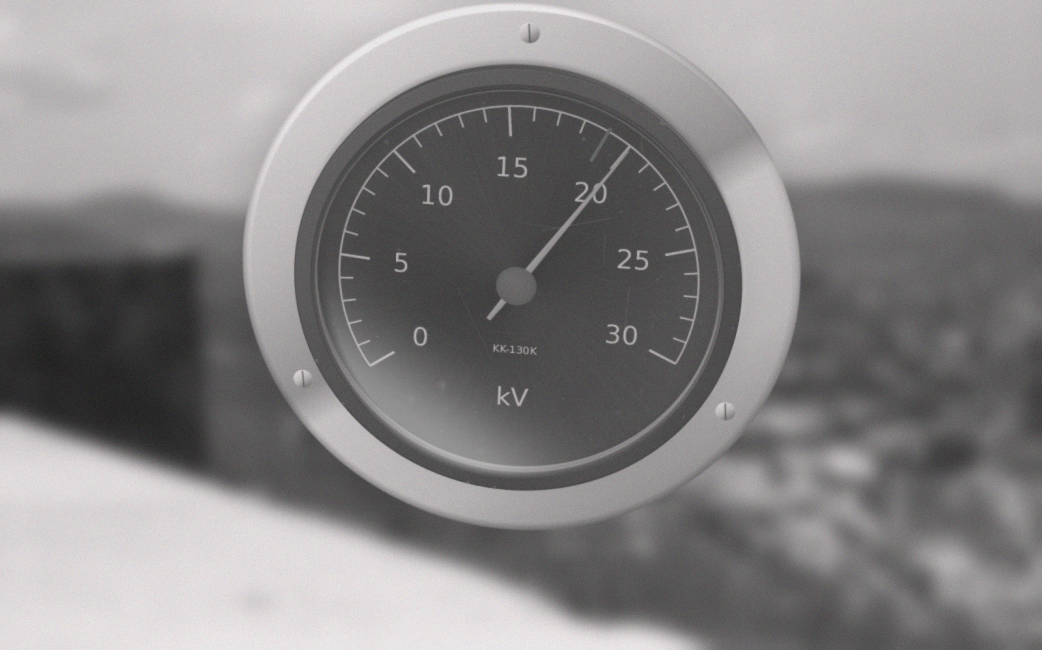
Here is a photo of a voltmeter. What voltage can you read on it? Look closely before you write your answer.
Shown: 20 kV
